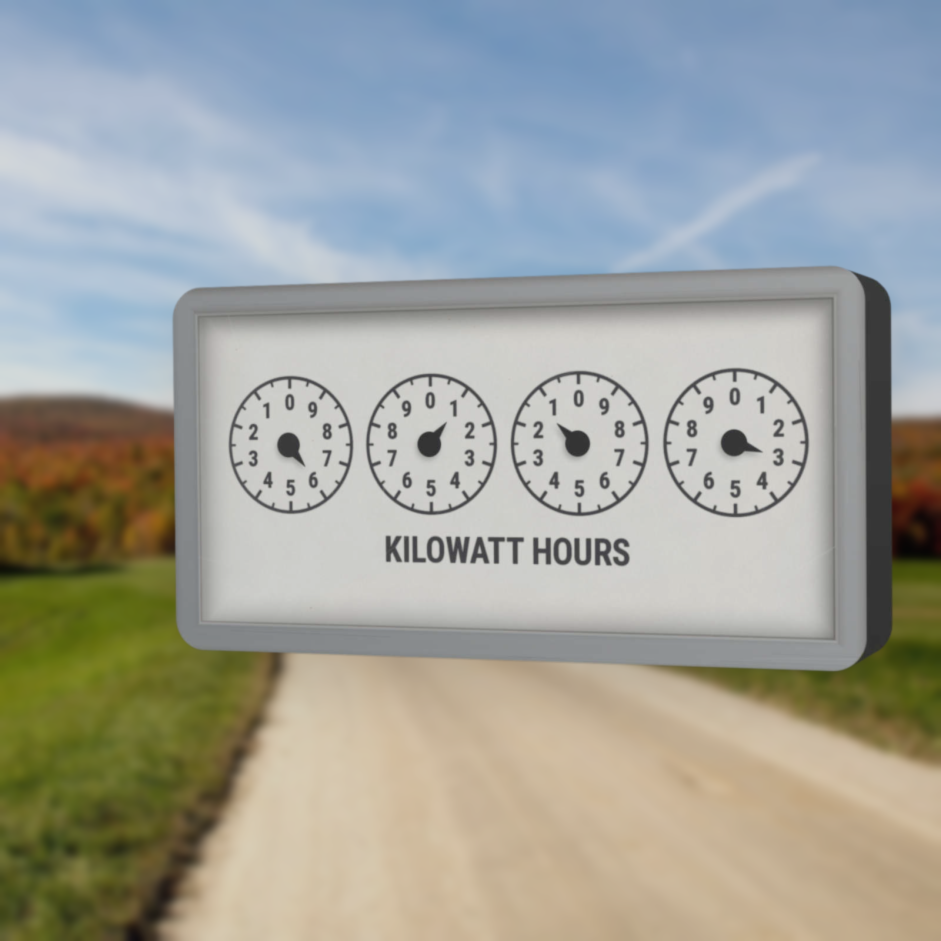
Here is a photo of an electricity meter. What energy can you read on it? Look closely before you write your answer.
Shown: 6113 kWh
